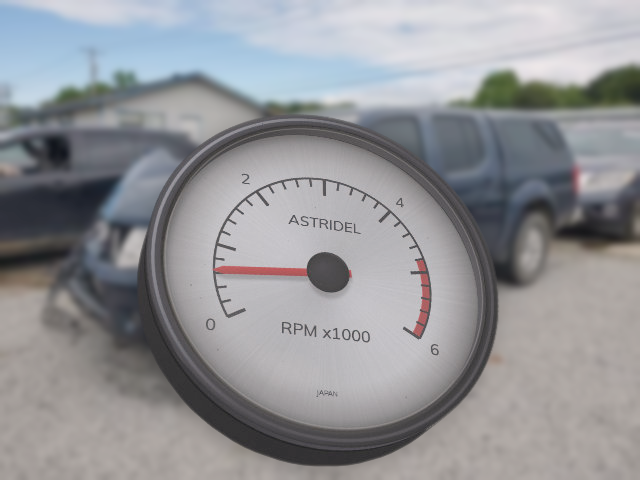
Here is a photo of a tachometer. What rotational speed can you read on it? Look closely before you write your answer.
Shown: 600 rpm
